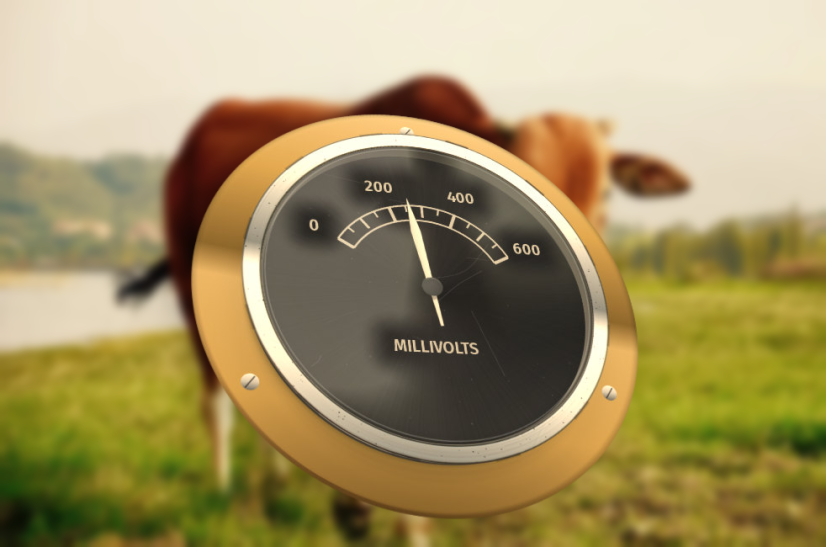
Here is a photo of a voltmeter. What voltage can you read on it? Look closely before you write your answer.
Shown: 250 mV
